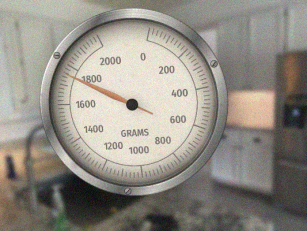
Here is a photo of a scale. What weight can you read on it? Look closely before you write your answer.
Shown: 1760 g
